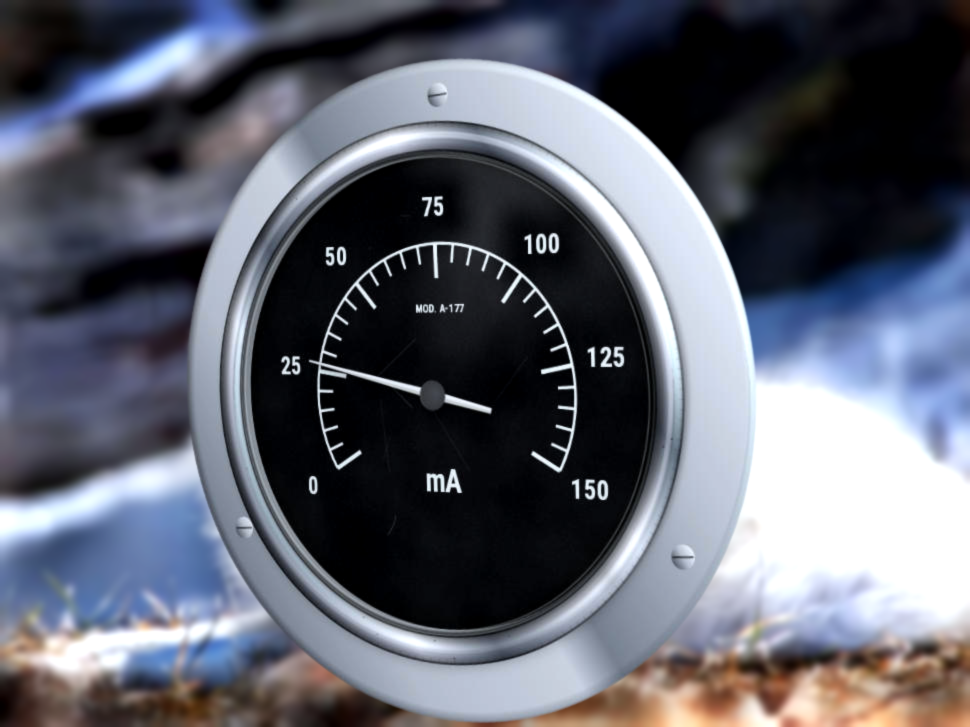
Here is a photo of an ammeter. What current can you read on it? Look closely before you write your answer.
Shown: 27.5 mA
